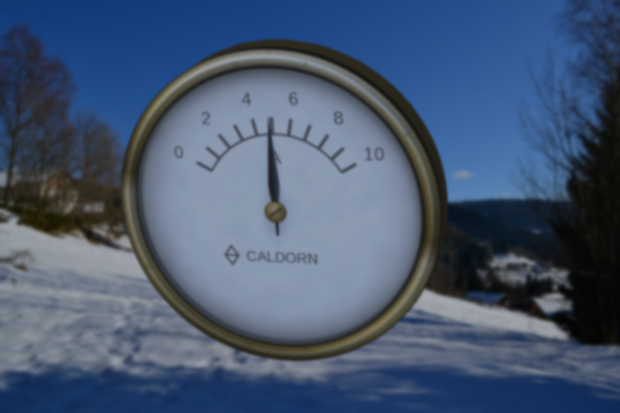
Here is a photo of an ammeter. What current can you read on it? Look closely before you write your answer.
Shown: 5 A
